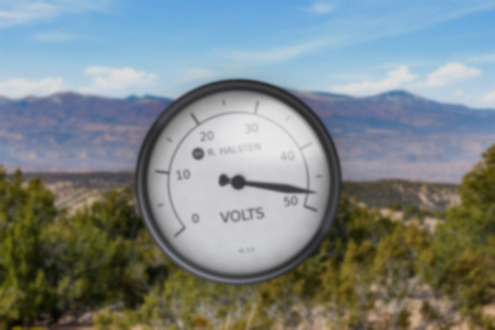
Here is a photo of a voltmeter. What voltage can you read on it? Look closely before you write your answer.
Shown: 47.5 V
